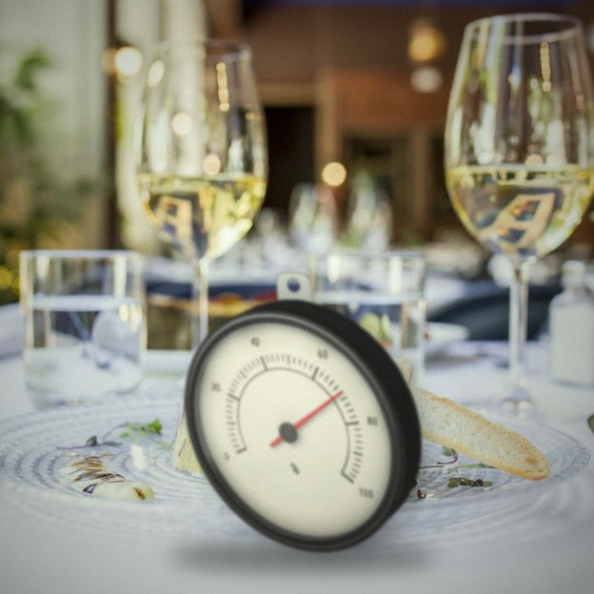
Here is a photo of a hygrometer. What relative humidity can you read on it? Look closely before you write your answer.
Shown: 70 %
